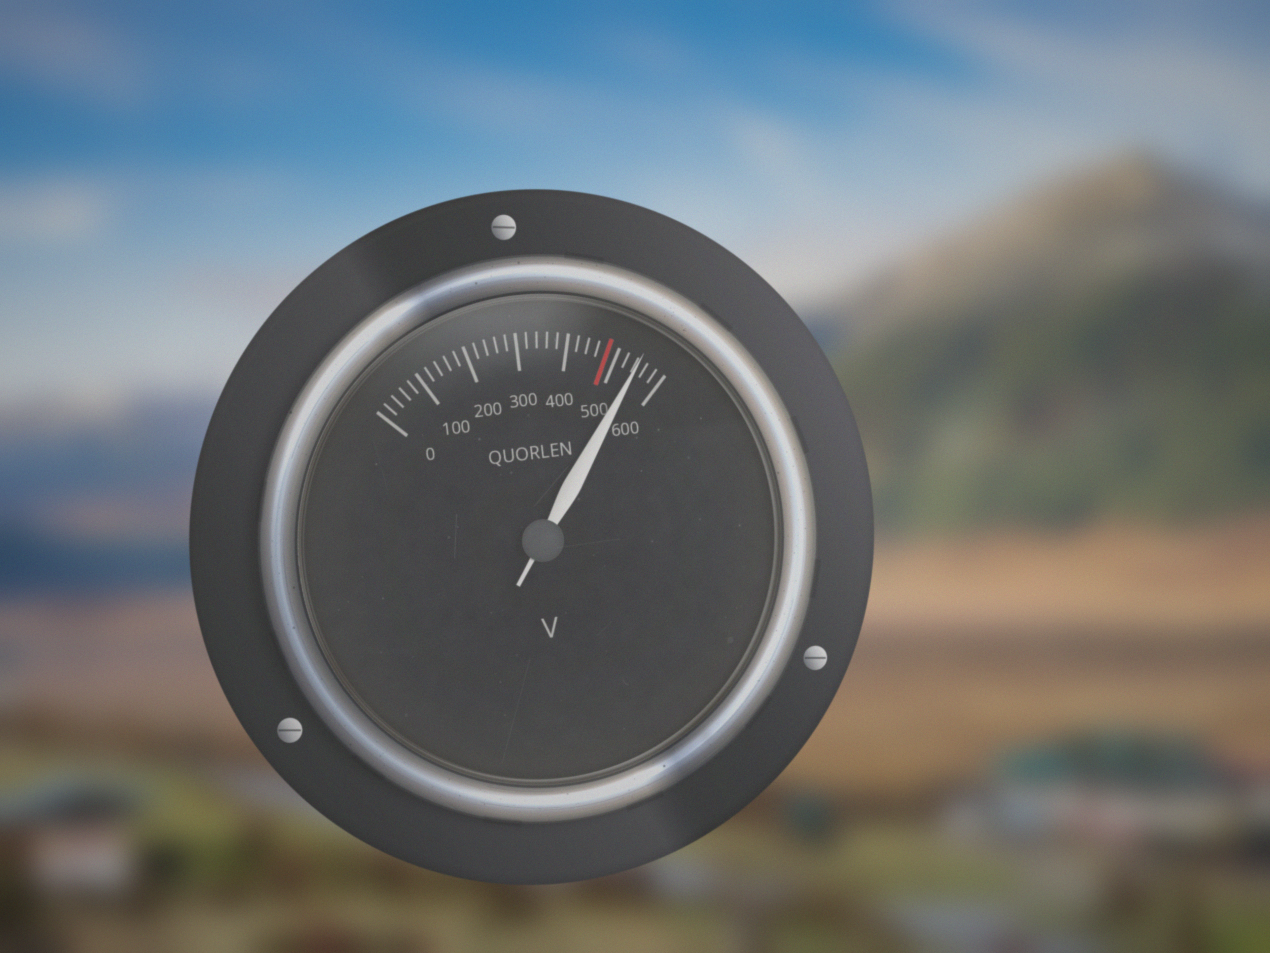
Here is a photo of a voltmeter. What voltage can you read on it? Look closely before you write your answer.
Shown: 540 V
